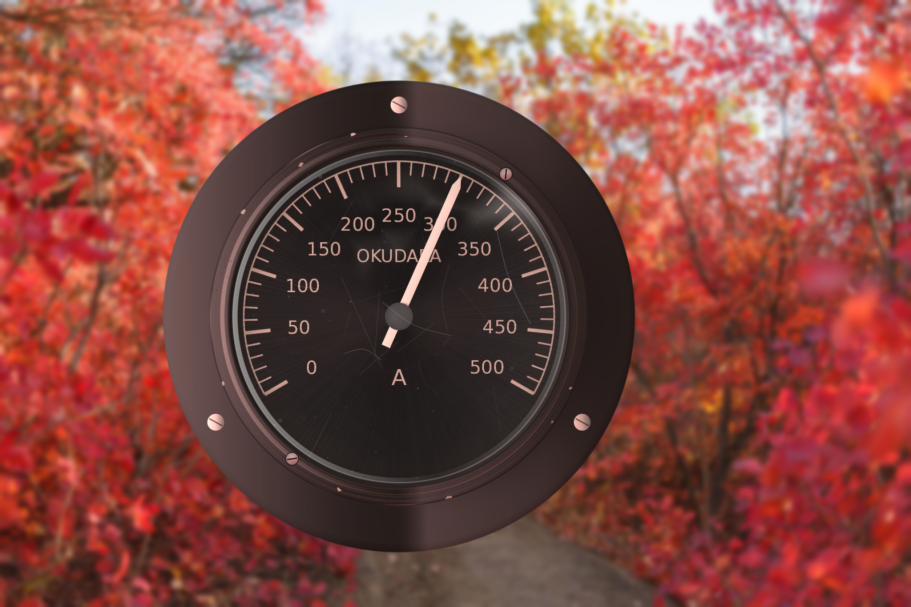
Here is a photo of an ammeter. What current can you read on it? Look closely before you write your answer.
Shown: 300 A
